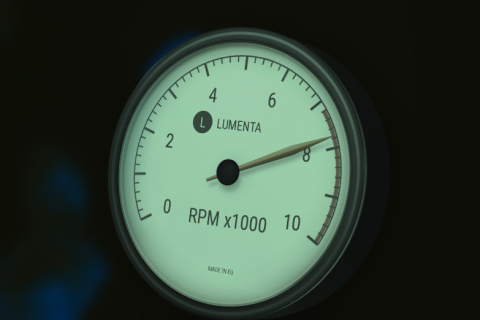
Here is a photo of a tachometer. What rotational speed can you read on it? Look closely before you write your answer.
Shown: 7800 rpm
